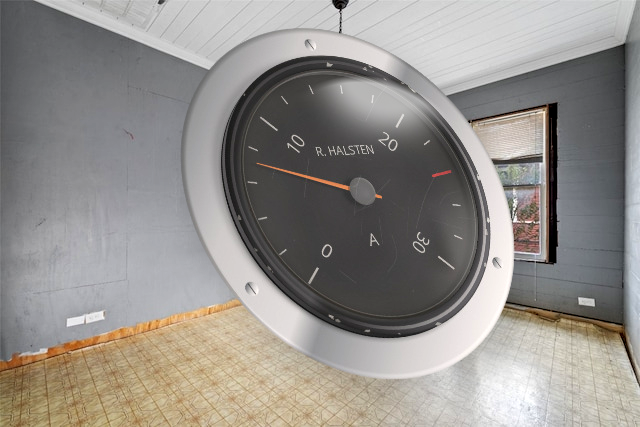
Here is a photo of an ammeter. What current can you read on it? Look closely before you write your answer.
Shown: 7 A
